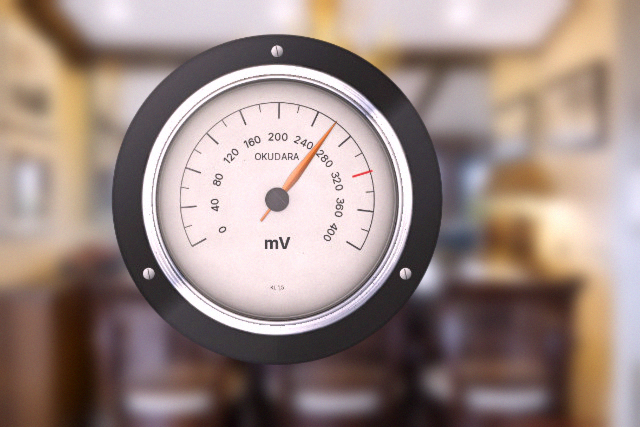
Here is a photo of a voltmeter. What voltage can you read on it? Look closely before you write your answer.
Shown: 260 mV
